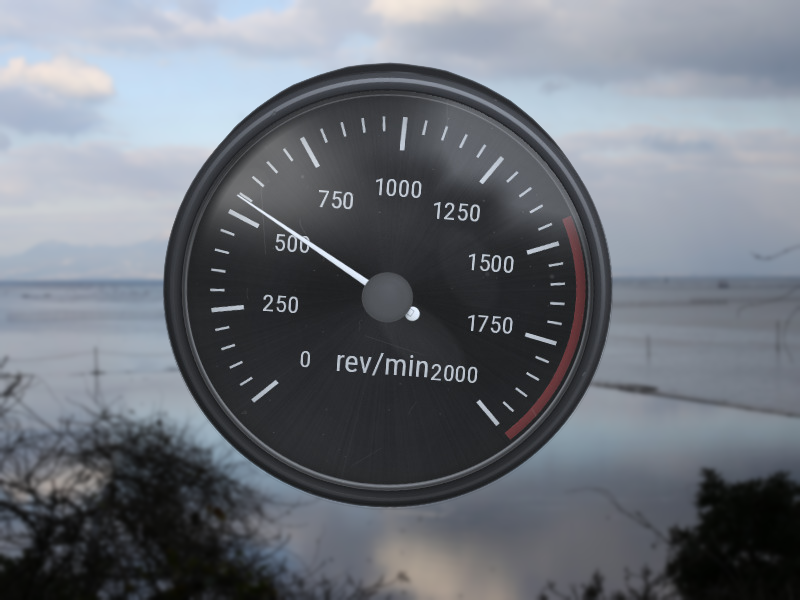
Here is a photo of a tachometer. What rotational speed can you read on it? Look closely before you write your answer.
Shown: 550 rpm
